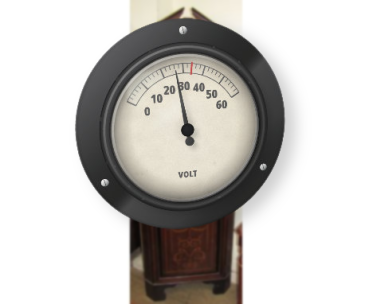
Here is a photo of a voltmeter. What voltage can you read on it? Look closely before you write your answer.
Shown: 26 V
